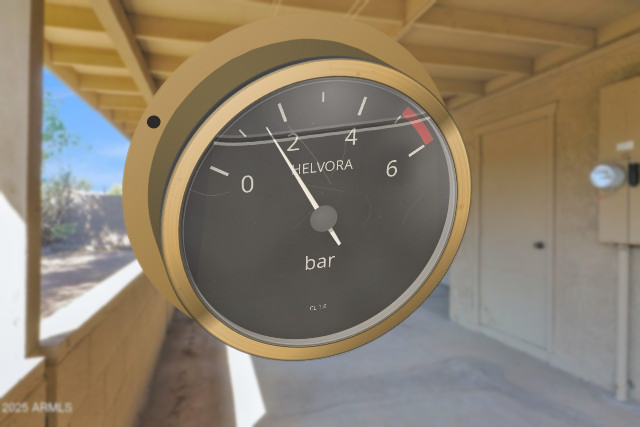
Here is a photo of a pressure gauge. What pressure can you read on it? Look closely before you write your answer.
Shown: 1.5 bar
